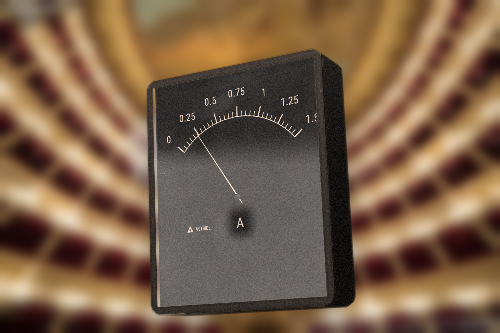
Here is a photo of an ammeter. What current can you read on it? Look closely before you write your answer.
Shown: 0.25 A
